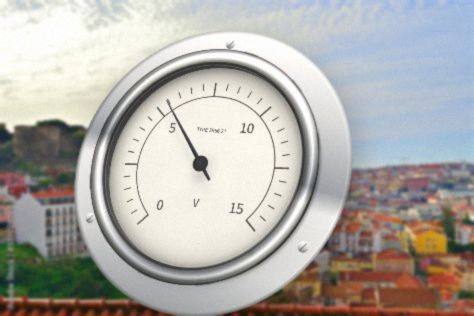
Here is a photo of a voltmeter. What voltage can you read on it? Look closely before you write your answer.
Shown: 5.5 V
